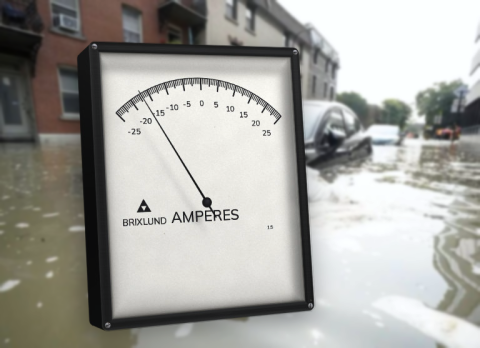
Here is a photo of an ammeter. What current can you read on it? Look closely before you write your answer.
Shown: -17.5 A
